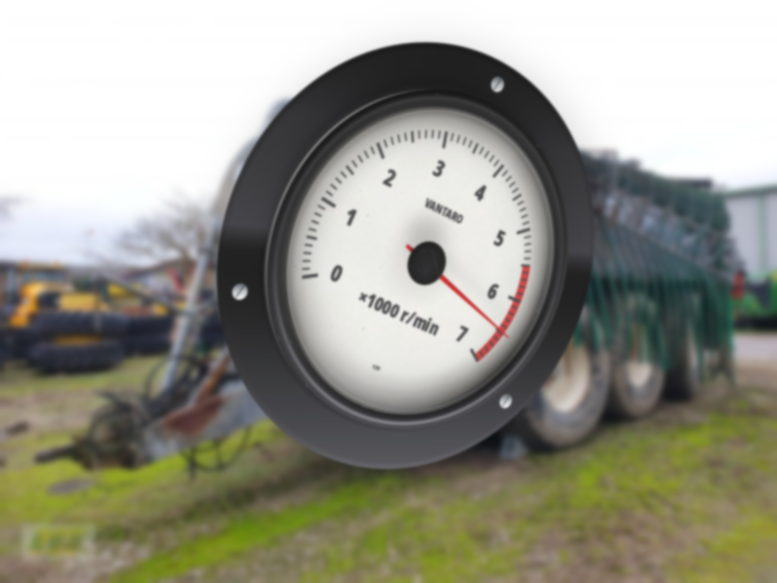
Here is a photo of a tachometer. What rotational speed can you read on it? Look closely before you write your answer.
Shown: 6500 rpm
